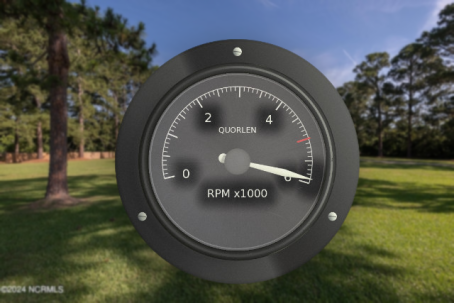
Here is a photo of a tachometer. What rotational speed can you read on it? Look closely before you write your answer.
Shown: 5900 rpm
